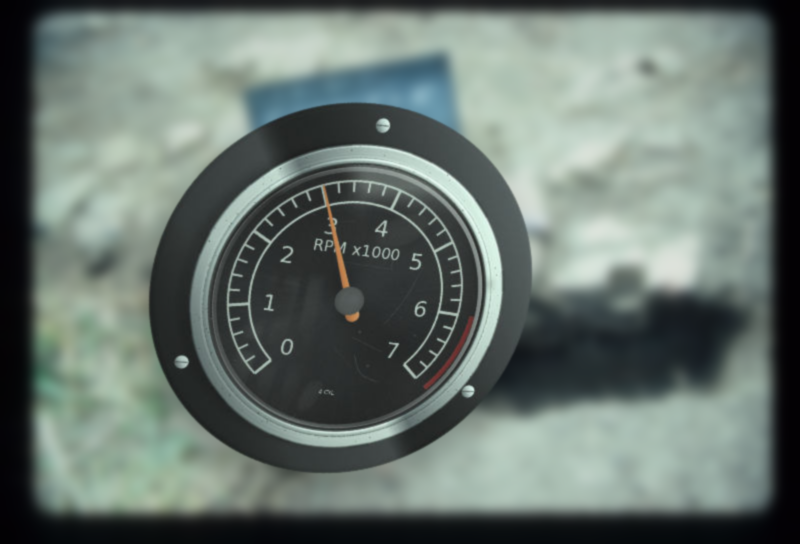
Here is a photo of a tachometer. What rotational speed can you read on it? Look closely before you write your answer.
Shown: 3000 rpm
